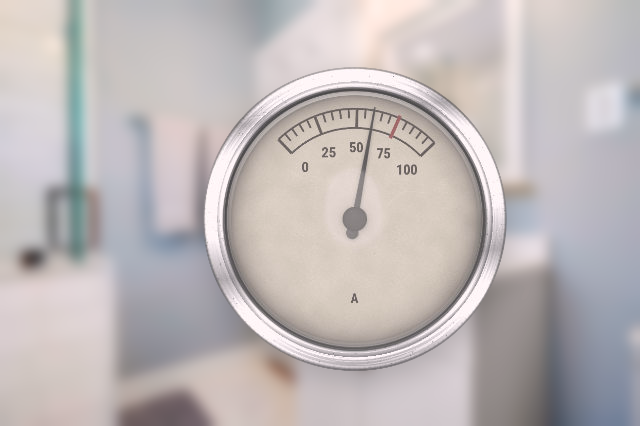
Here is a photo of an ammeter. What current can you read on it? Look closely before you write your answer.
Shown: 60 A
